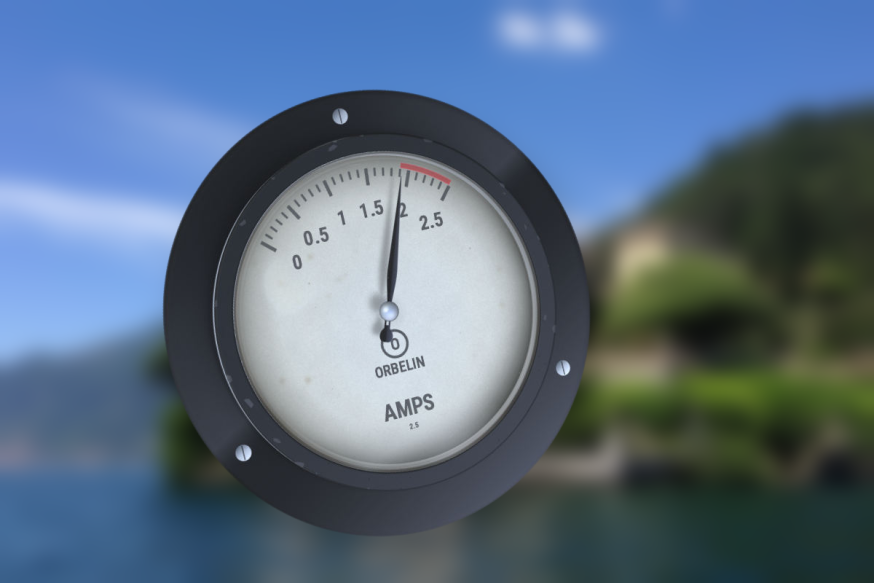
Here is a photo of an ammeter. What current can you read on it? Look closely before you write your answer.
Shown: 1.9 A
